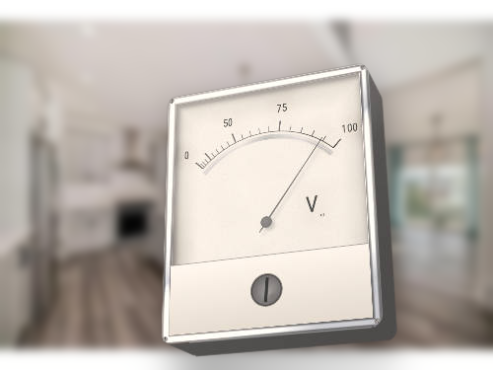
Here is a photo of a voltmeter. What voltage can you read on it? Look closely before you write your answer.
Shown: 95 V
